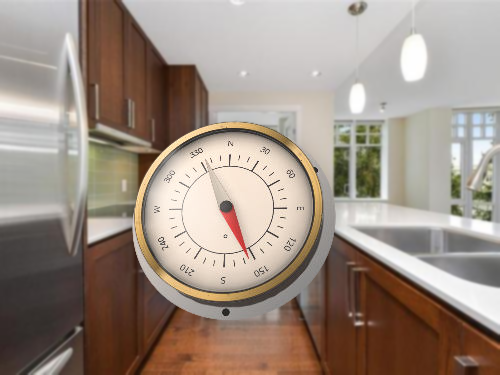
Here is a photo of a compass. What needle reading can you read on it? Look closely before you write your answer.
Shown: 155 °
